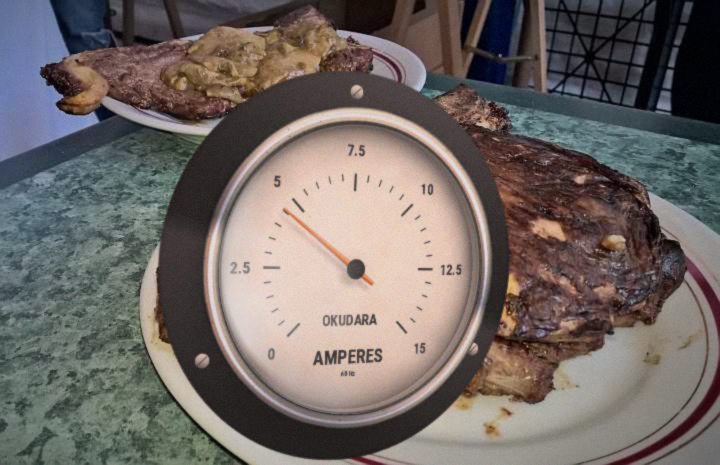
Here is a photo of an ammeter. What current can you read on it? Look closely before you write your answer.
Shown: 4.5 A
